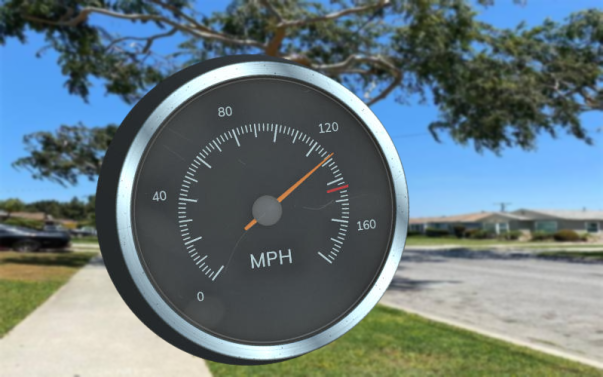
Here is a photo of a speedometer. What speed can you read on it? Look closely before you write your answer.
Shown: 128 mph
